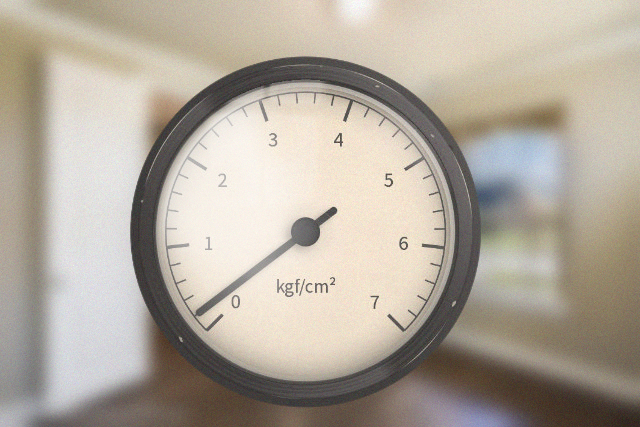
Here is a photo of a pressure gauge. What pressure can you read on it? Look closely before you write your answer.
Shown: 0.2 kg/cm²
